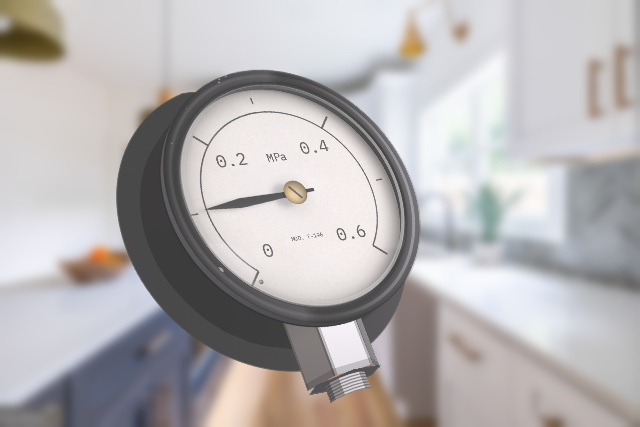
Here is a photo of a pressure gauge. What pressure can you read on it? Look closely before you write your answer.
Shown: 0.1 MPa
